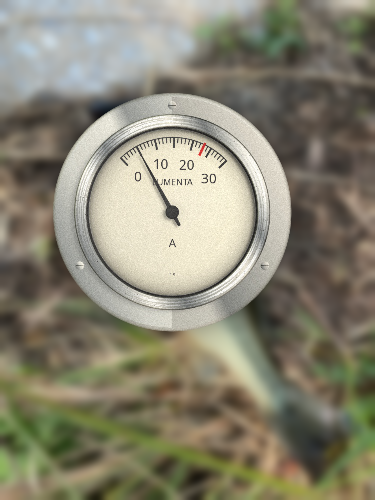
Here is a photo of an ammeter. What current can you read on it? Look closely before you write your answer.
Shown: 5 A
